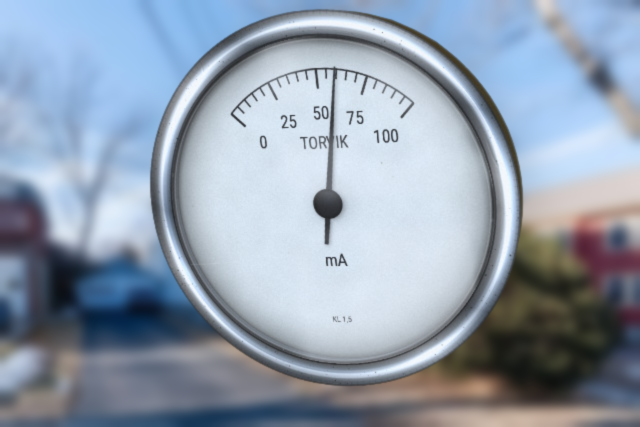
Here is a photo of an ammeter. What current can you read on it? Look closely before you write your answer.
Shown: 60 mA
